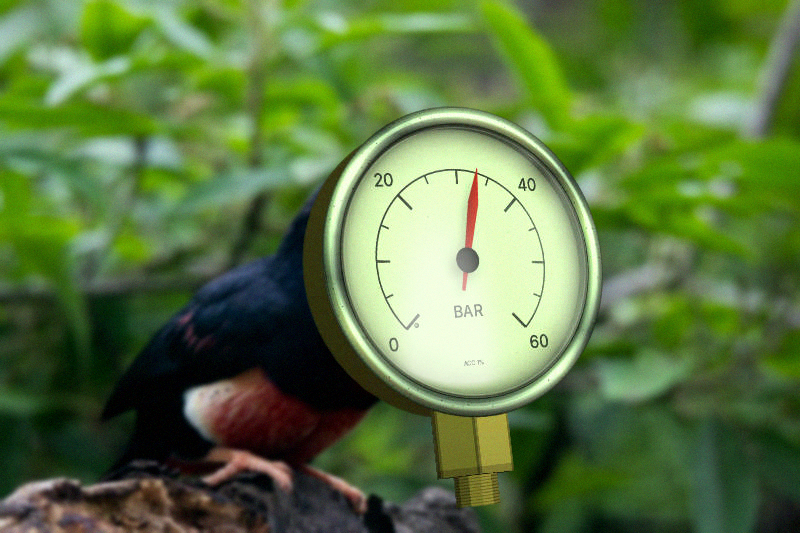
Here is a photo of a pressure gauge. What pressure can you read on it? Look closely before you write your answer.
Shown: 32.5 bar
